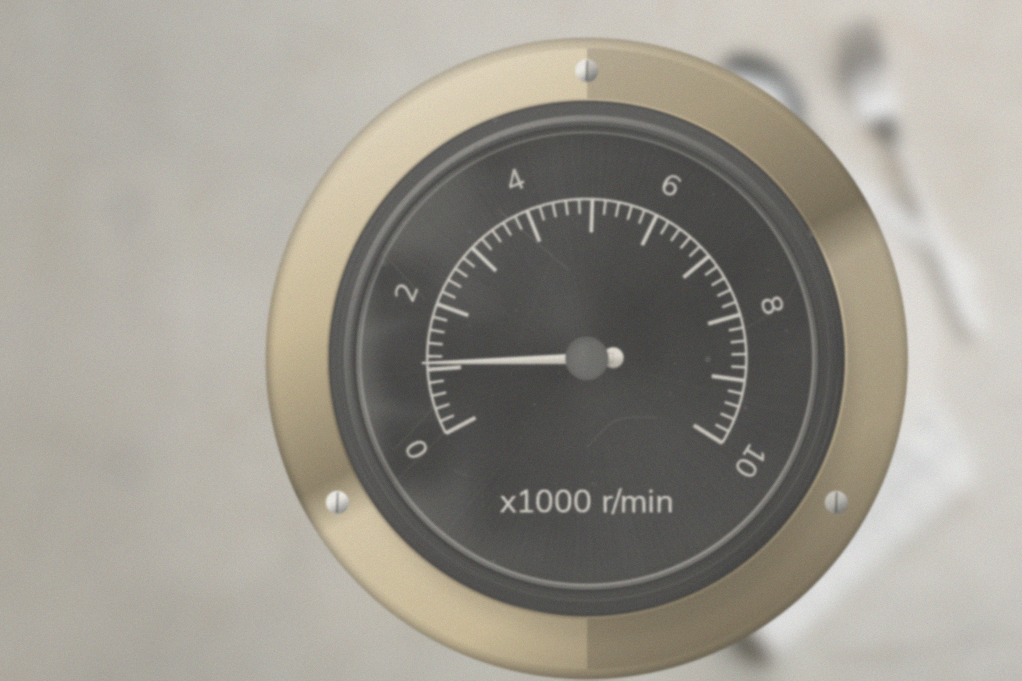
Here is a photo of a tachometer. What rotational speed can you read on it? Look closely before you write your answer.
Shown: 1100 rpm
